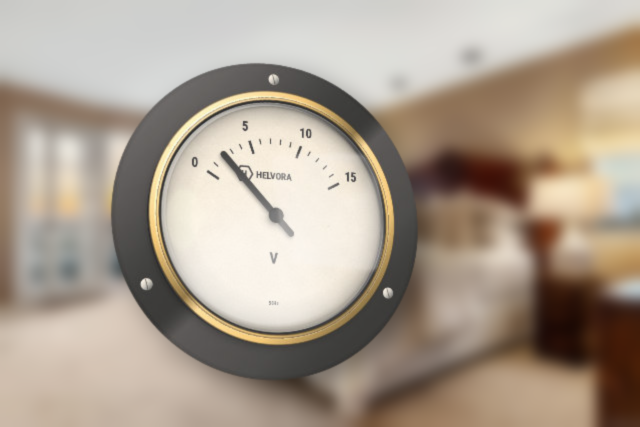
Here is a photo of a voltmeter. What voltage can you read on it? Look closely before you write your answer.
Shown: 2 V
